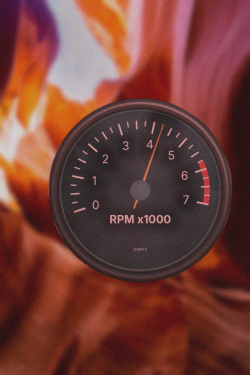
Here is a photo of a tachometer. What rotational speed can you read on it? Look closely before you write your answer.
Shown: 4250 rpm
